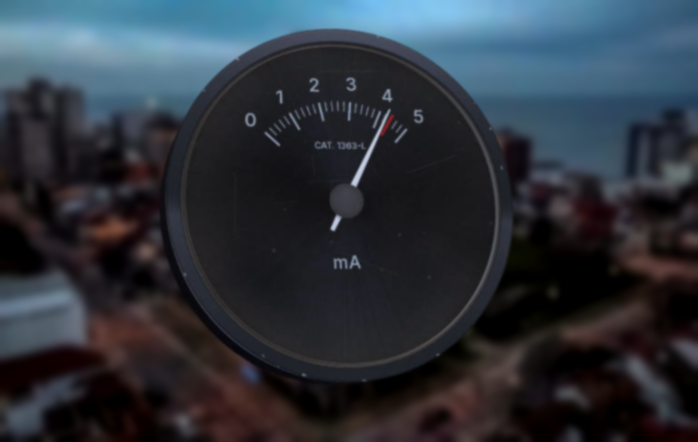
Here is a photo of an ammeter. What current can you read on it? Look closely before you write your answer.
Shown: 4.2 mA
